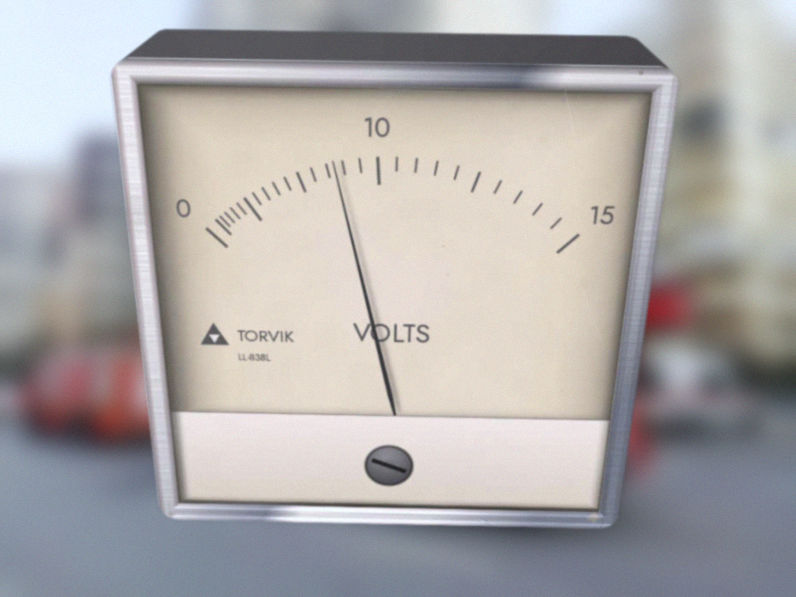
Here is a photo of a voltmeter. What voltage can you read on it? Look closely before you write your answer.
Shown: 8.75 V
